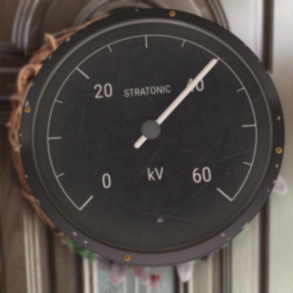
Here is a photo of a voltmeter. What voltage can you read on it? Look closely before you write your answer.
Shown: 40 kV
